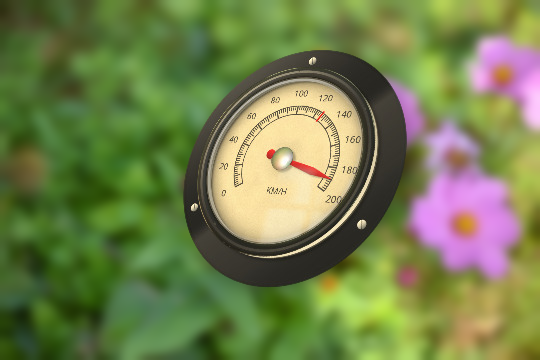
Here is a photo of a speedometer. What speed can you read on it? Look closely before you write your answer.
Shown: 190 km/h
